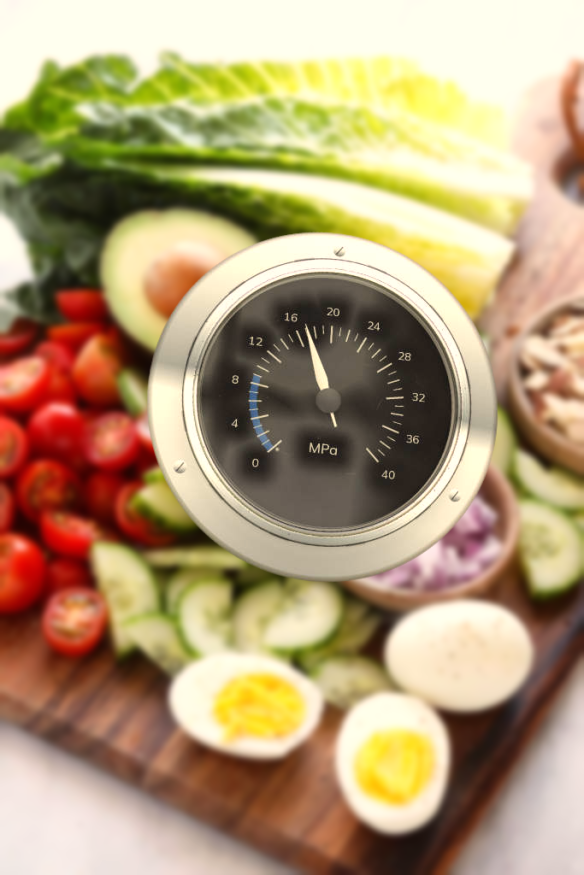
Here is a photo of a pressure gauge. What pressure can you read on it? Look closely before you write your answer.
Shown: 17 MPa
